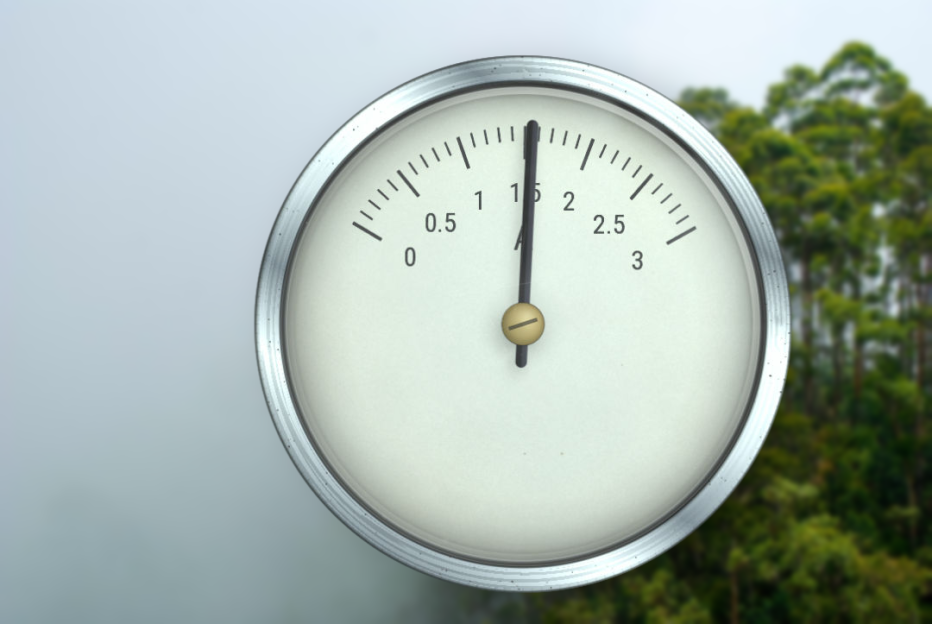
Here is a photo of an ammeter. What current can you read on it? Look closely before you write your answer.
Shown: 1.55 A
